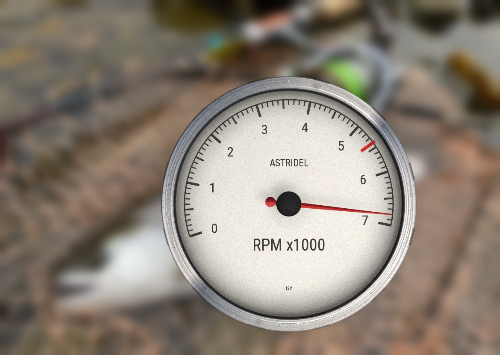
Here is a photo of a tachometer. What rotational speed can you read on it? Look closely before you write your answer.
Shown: 6800 rpm
